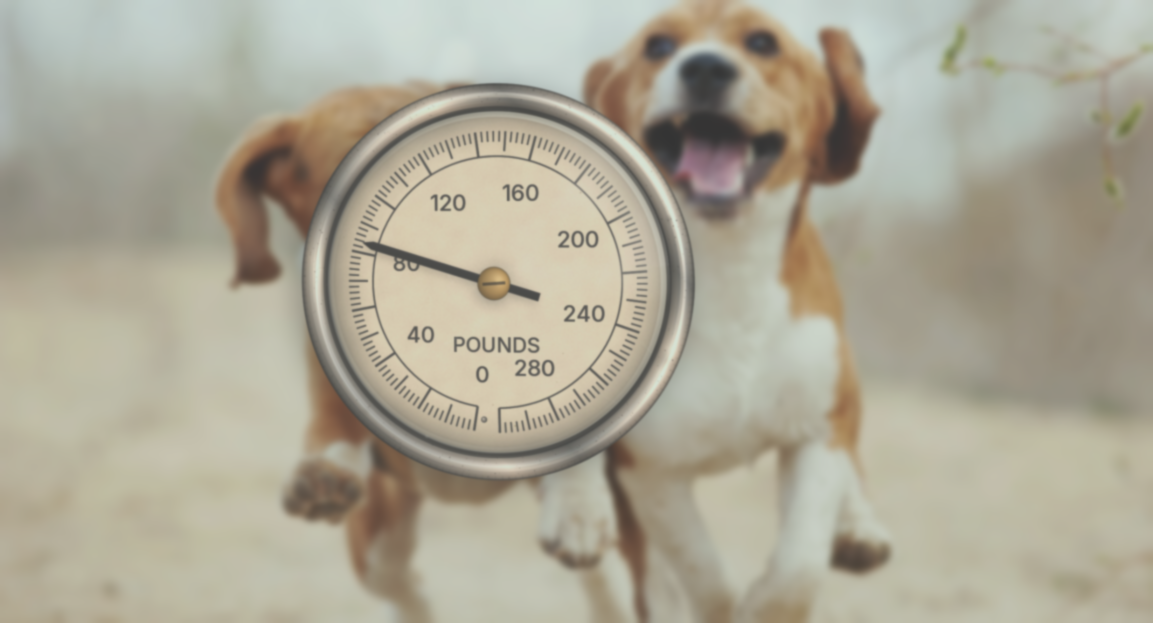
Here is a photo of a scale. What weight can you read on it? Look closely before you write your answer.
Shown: 84 lb
